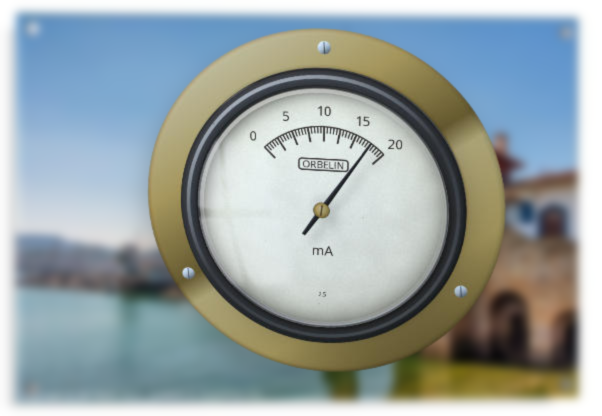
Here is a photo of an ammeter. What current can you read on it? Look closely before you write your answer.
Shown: 17.5 mA
